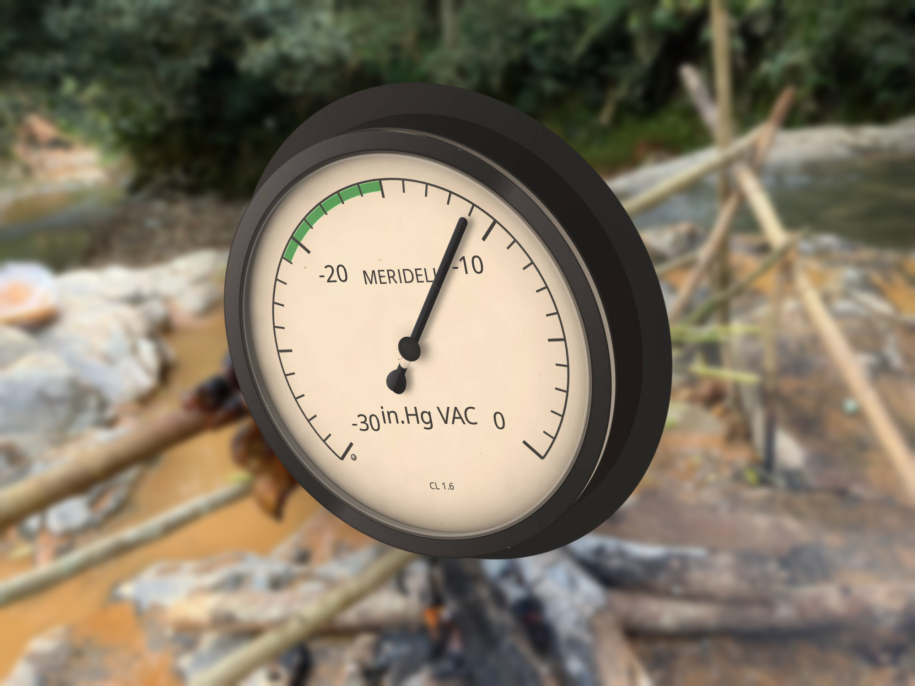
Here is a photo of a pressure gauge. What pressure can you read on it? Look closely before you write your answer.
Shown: -11 inHg
